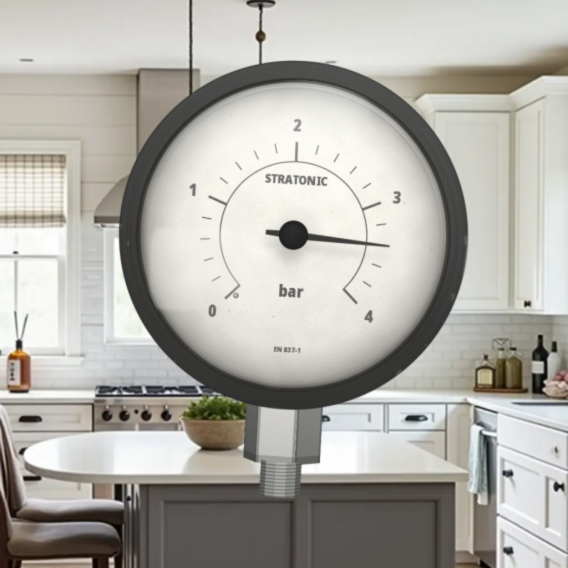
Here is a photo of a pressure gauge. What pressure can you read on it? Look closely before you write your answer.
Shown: 3.4 bar
